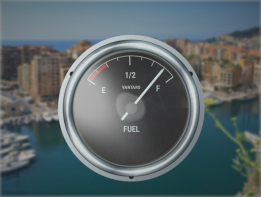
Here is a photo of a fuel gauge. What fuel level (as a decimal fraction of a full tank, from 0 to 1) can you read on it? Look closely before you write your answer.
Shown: 0.875
